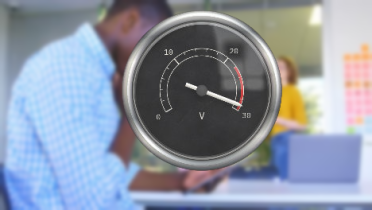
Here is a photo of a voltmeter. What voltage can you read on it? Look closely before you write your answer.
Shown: 29 V
